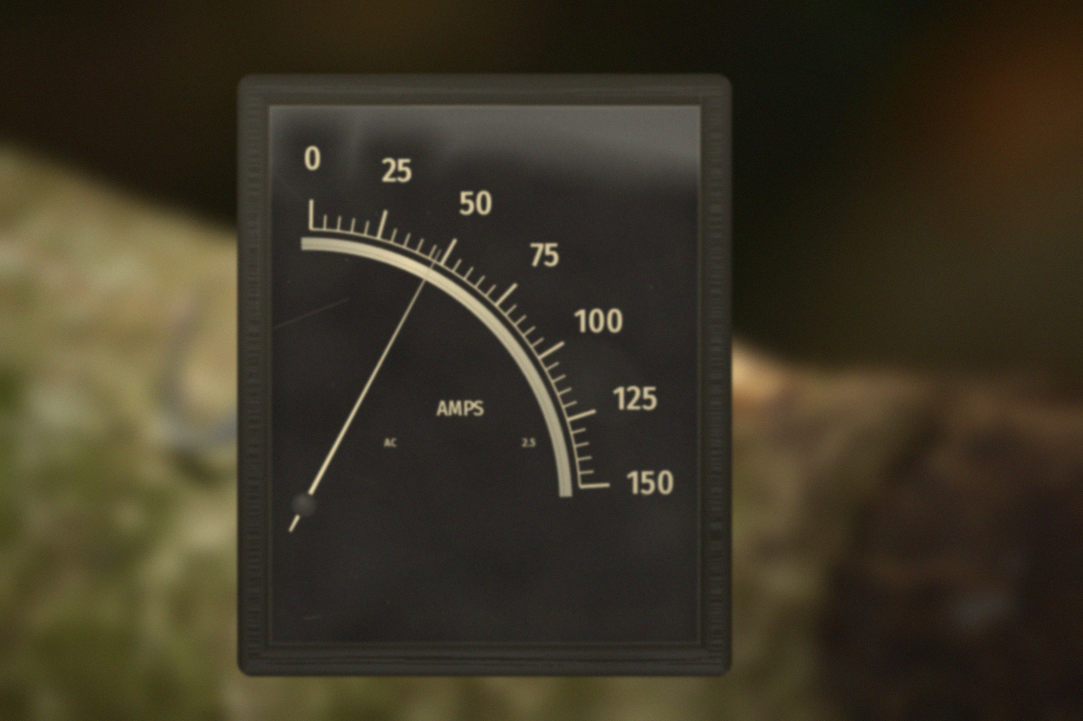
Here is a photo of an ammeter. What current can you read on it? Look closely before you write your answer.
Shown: 47.5 A
